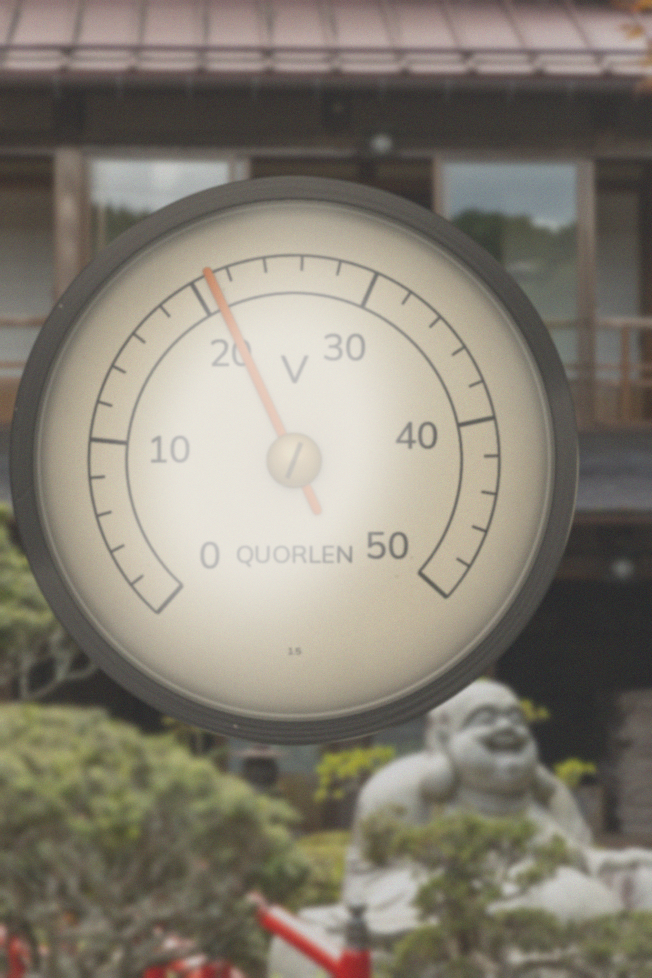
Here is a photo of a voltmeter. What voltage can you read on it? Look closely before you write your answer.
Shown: 21 V
